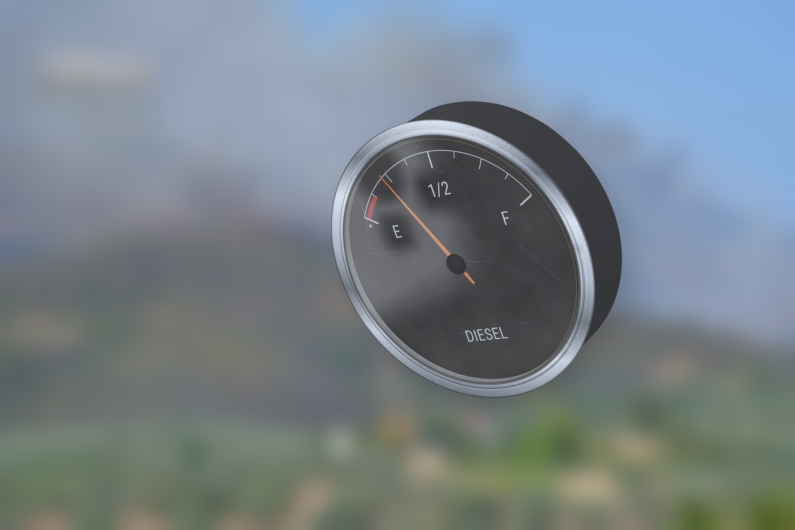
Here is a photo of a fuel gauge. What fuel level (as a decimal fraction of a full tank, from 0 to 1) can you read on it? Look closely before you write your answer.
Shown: 0.25
